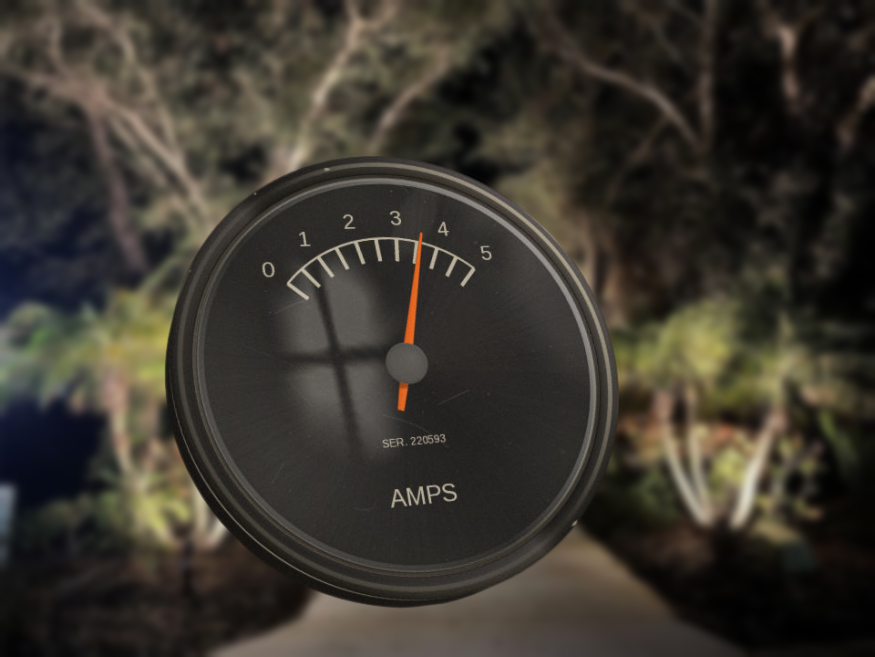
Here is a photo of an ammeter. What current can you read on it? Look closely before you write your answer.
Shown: 3.5 A
